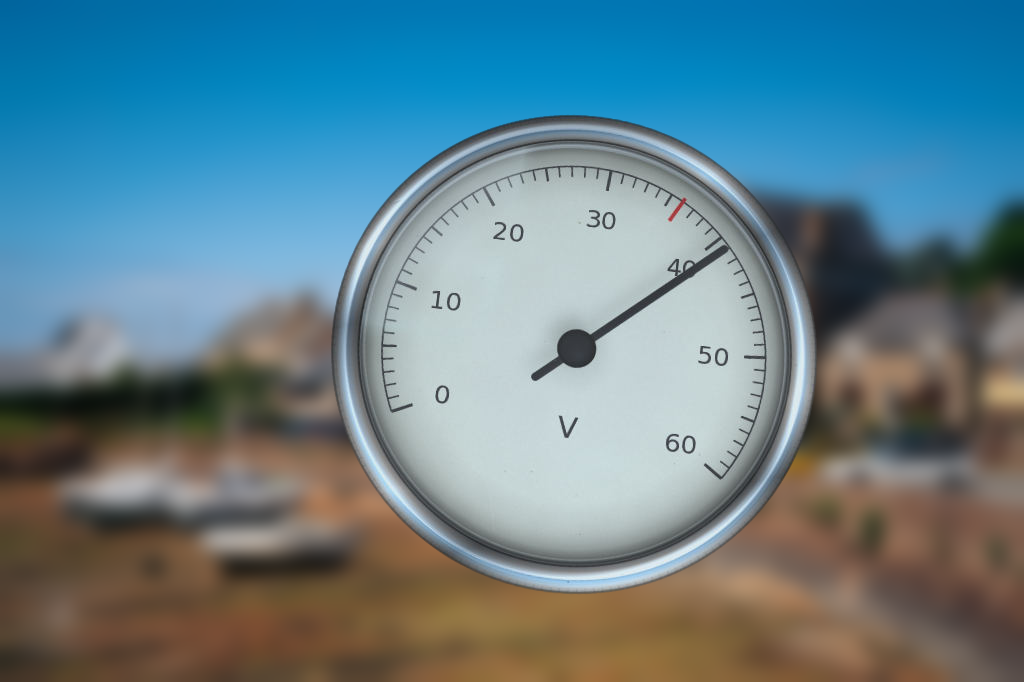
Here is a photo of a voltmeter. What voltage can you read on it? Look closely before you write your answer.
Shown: 41 V
